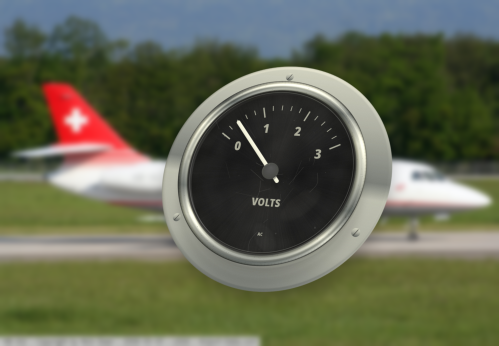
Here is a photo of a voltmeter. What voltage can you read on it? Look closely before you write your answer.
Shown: 0.4 V
